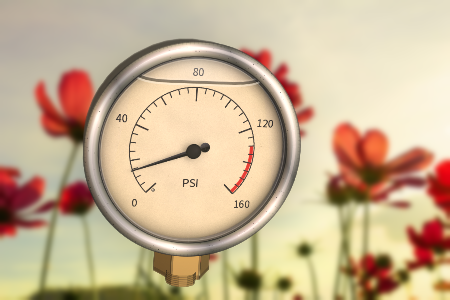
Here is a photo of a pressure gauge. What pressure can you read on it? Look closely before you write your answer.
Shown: 15 psi
